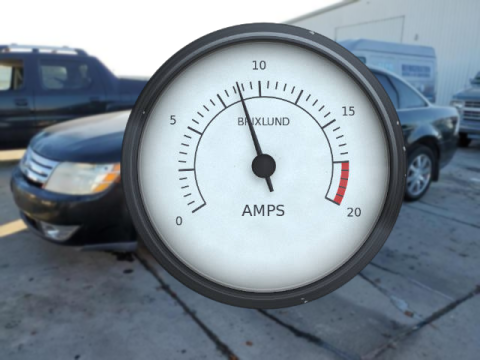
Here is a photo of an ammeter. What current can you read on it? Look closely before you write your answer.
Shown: 8.75 A
